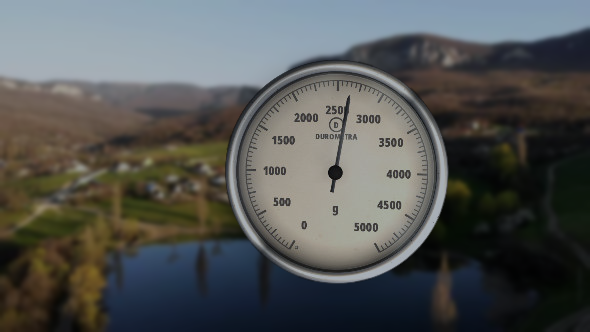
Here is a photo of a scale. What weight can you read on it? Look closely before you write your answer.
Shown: 2650 g
